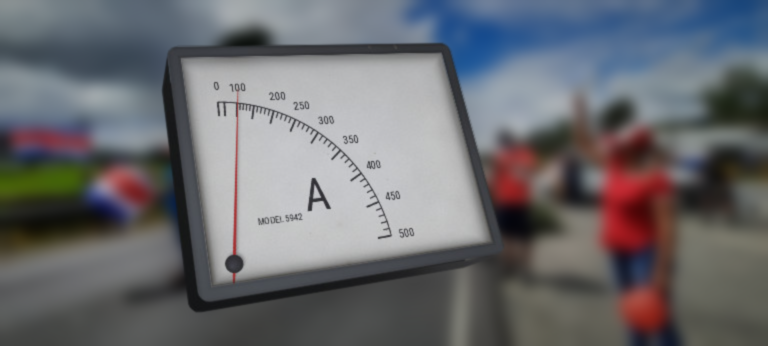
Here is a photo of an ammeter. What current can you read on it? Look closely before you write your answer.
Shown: 100 A
